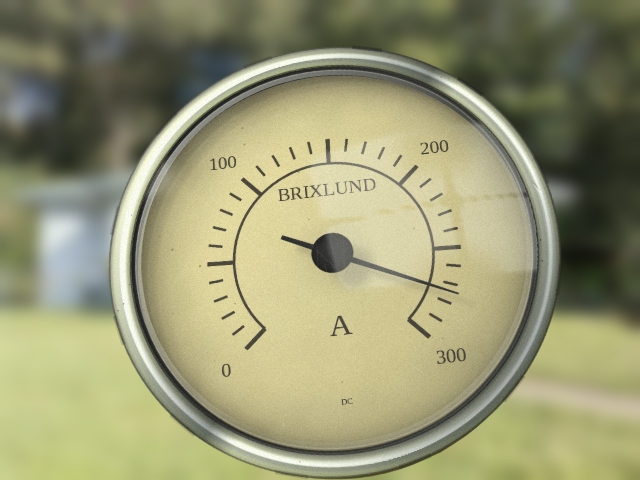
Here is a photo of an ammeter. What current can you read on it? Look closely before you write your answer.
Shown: 275 A
